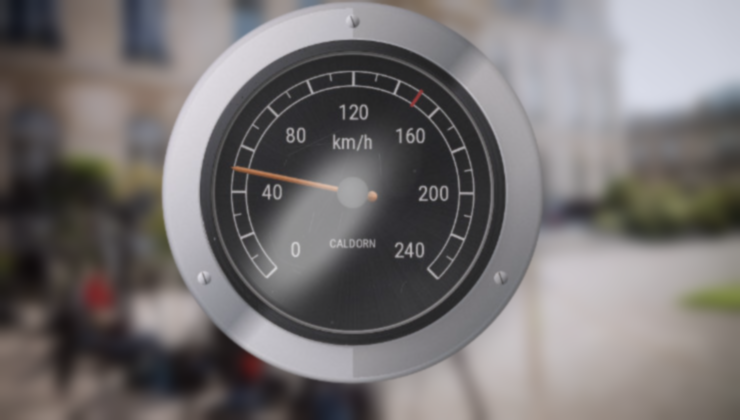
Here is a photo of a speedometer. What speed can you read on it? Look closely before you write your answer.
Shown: 50 km/h
